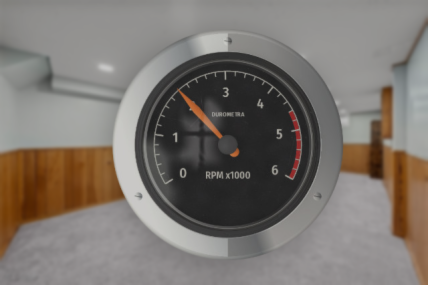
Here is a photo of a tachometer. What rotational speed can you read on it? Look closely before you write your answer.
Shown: 2000 rpm
